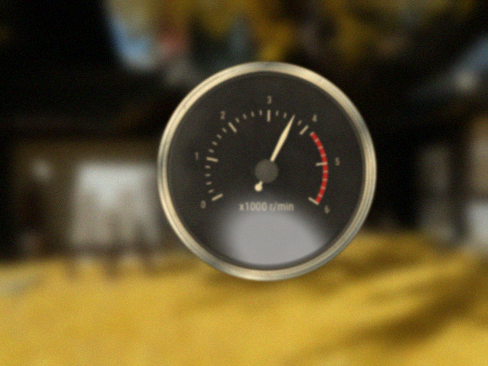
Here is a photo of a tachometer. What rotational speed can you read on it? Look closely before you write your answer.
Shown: 3600 rpm
